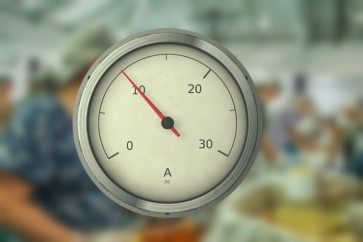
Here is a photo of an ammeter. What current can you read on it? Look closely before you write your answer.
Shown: 10 A
